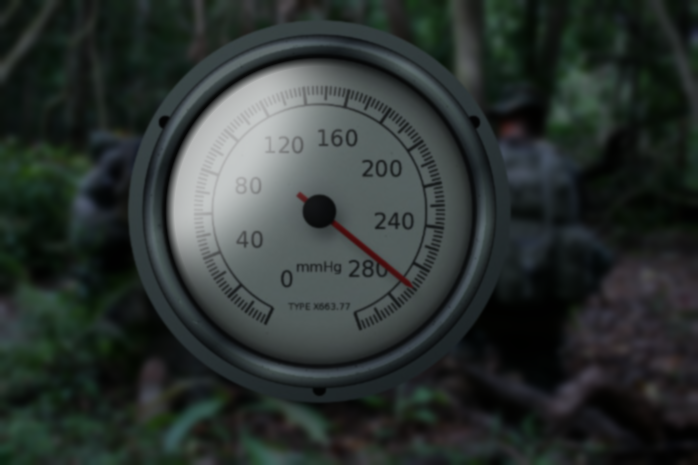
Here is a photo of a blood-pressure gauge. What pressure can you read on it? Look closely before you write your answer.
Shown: 270 mmHg
